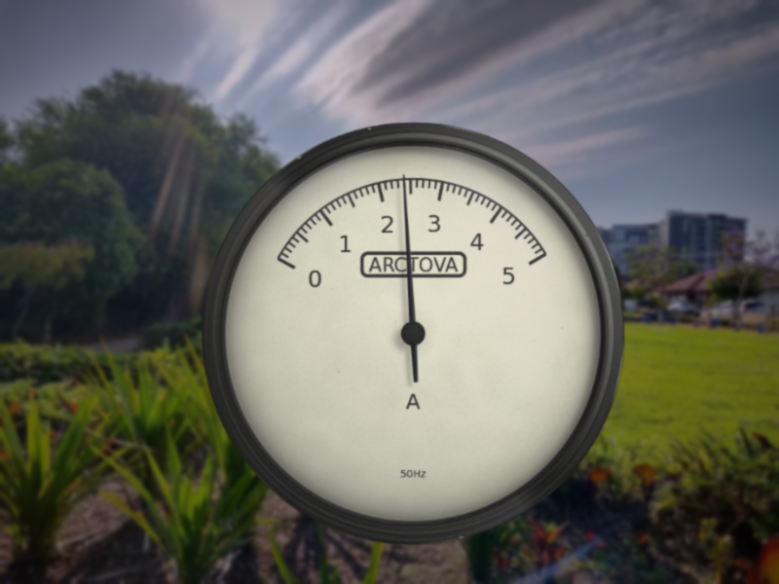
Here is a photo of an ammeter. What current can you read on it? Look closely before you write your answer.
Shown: 2.4 A
